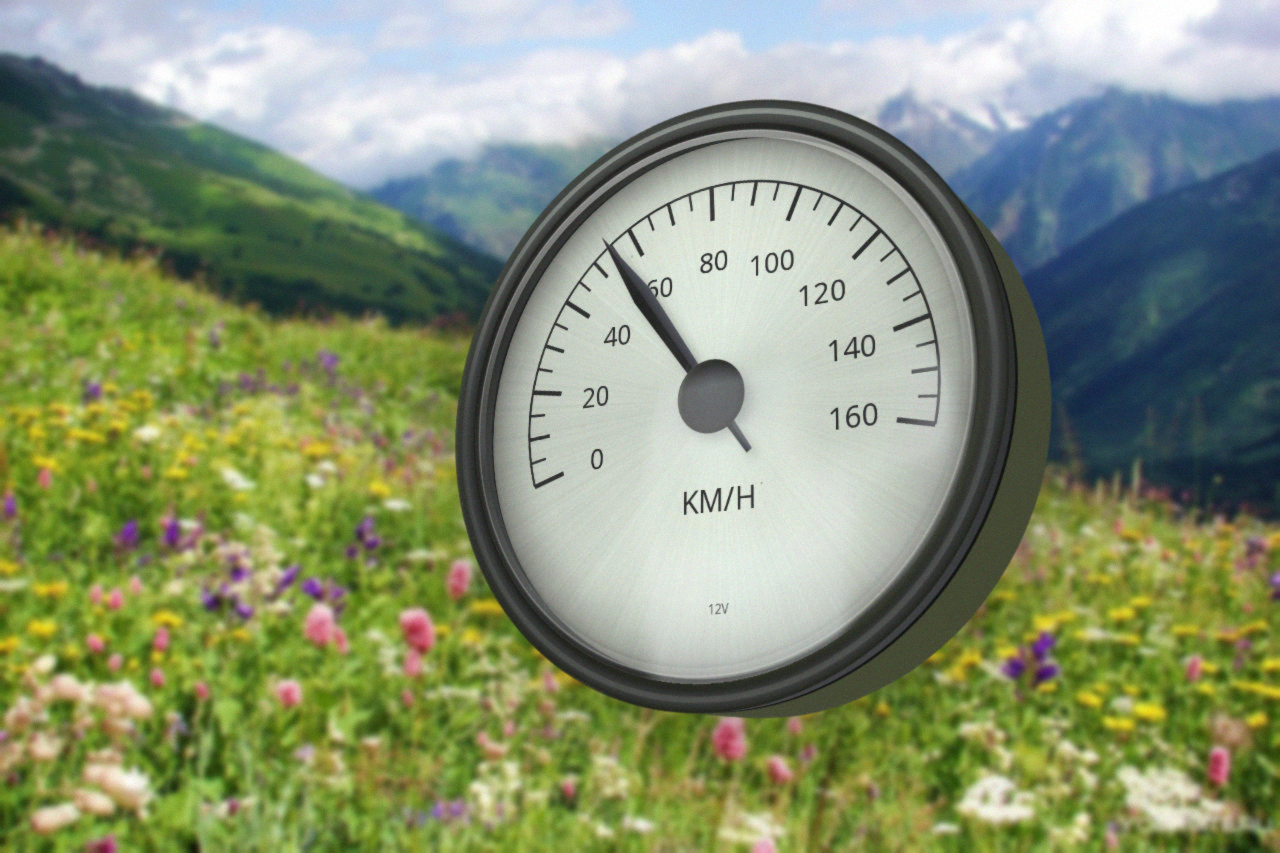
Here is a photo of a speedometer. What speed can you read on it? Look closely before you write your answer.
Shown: 55 km/h
